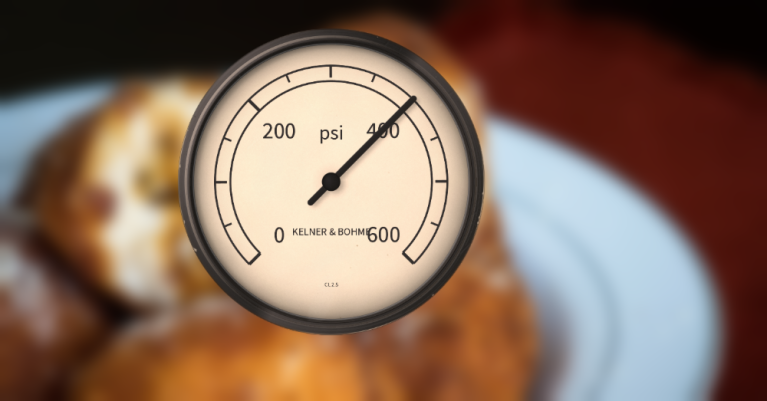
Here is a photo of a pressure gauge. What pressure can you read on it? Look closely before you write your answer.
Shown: 400 psi
